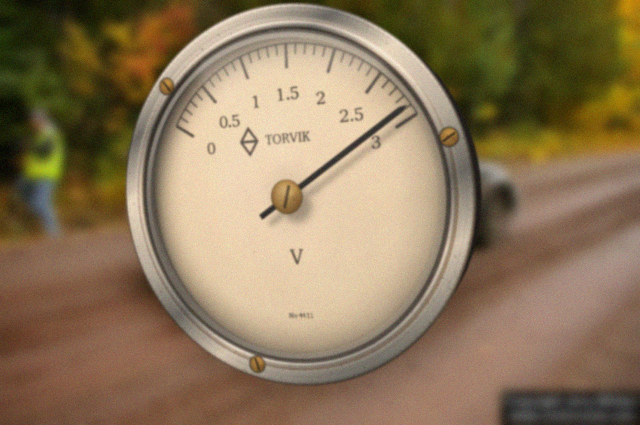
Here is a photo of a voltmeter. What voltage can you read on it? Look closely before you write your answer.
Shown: 2.9 V
